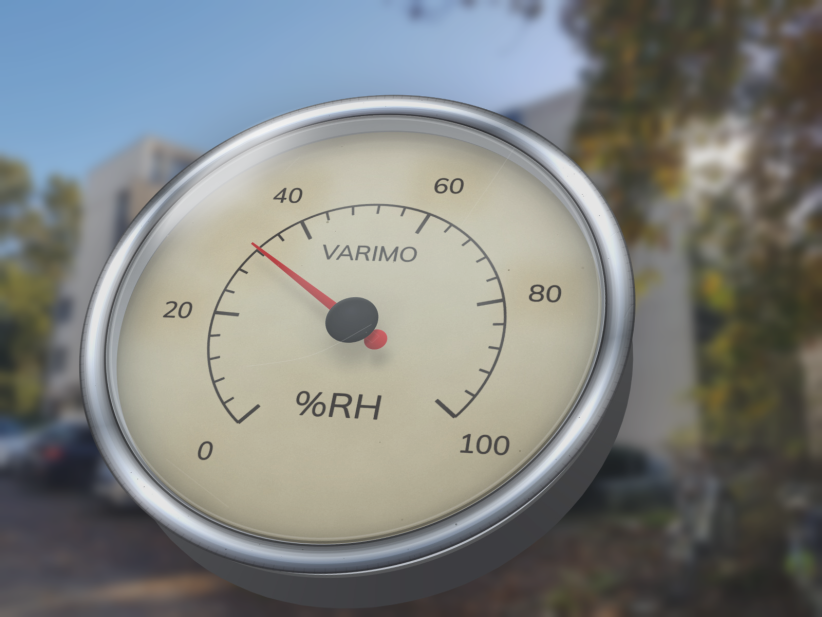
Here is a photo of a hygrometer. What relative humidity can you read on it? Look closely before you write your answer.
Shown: 32 %
